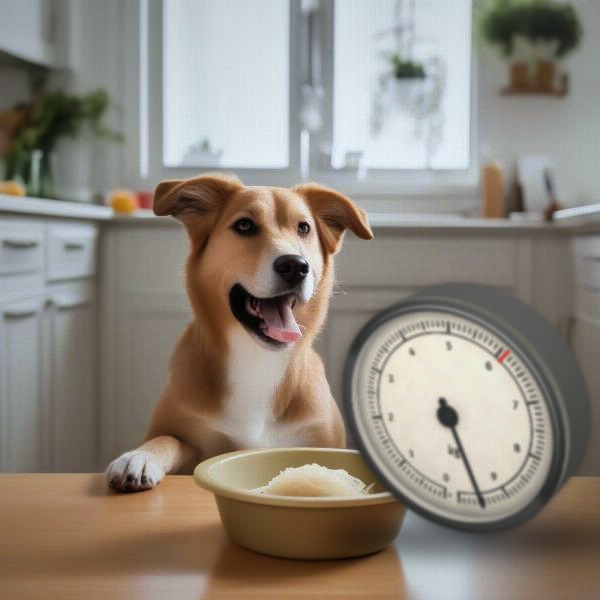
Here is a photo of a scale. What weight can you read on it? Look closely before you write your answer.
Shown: 9.5 kg
